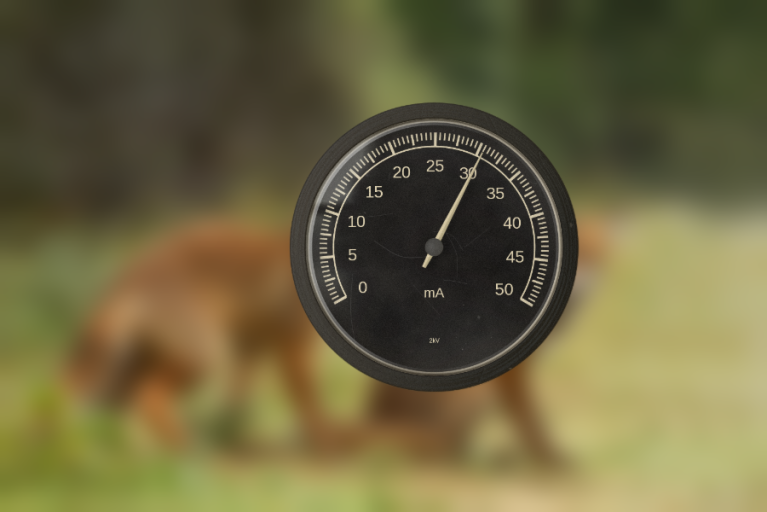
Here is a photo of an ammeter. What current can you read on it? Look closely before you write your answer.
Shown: 30.5 mA
